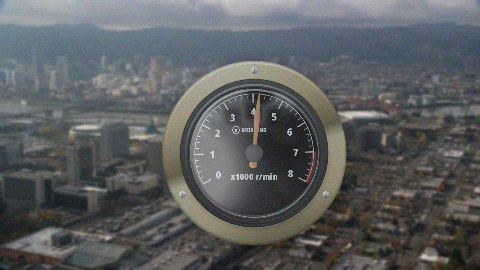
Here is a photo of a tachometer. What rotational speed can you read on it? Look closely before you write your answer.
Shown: 4200 rpm
